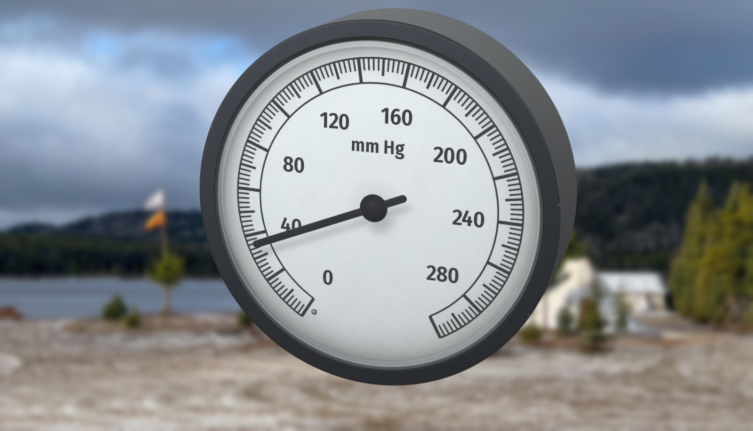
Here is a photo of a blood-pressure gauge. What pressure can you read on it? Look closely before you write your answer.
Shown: 36 mmHg
